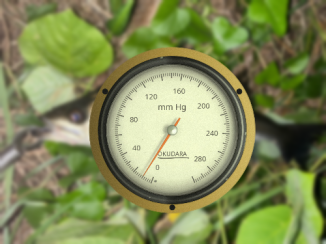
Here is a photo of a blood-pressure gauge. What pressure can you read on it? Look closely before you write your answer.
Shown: 10 mmHg
